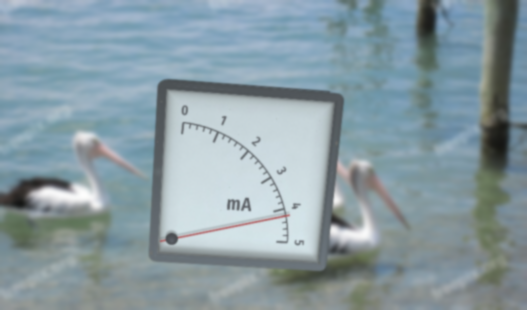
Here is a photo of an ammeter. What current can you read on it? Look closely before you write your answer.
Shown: 4.2 mA
